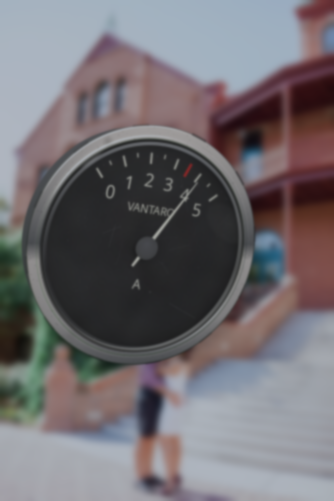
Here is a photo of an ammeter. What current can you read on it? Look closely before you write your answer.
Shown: 4 A
